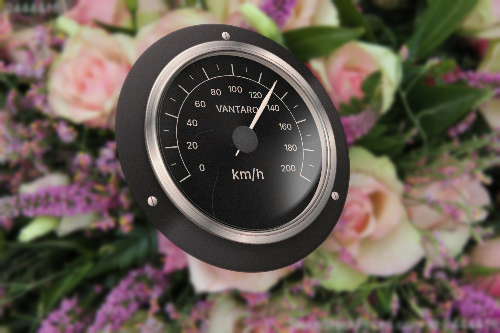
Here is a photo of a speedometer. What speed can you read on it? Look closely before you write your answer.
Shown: 130 km/h
